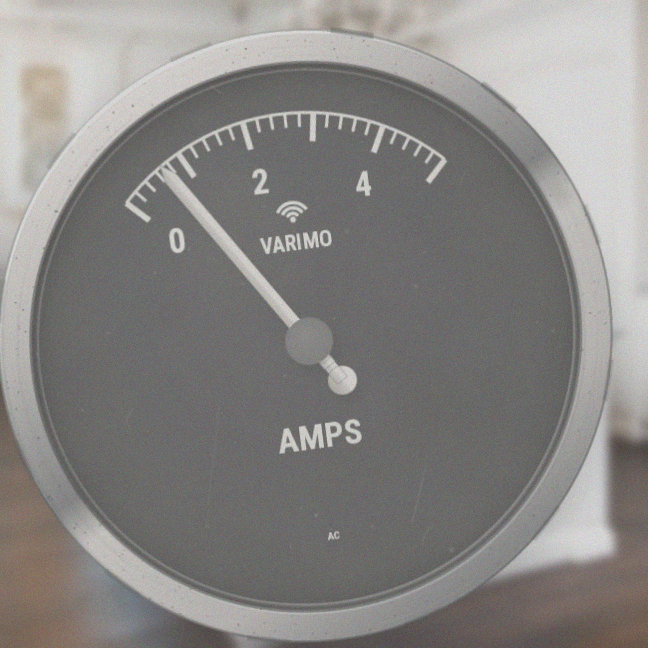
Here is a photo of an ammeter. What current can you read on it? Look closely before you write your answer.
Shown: 0.7 A
